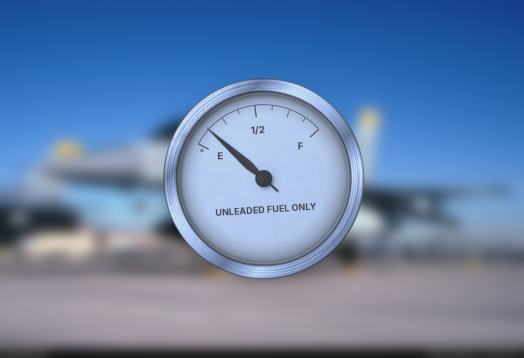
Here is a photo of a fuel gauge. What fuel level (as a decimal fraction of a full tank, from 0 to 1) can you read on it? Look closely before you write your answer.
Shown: 0.125
